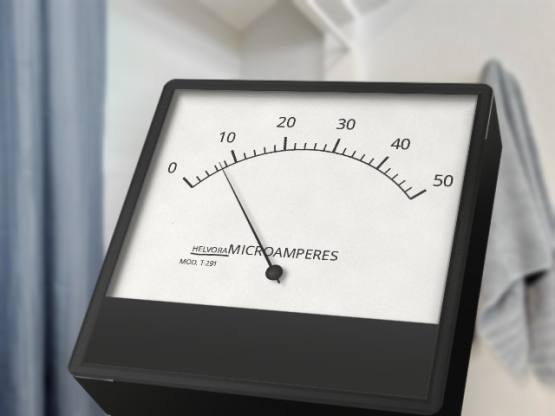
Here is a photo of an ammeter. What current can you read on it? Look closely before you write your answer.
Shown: 7 µA
